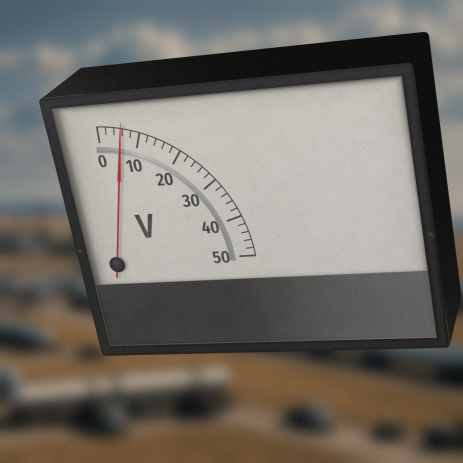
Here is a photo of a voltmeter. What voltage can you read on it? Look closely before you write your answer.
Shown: 6 V
